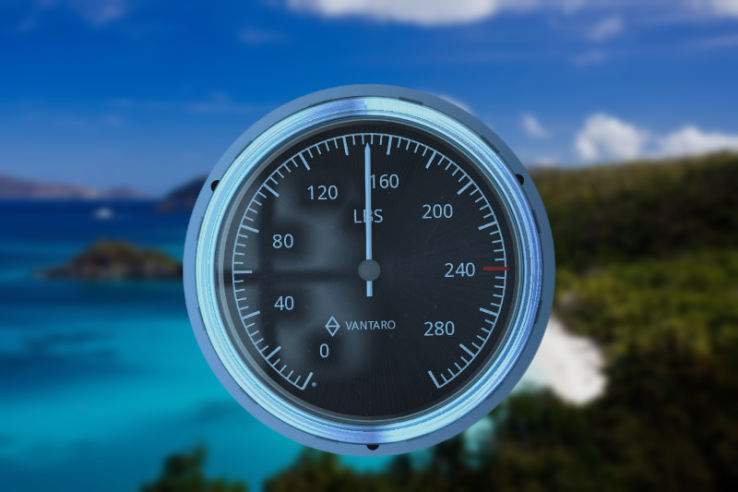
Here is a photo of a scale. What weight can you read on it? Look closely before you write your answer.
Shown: 150 lb
